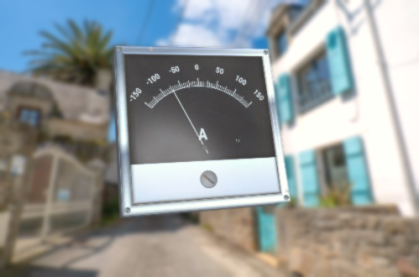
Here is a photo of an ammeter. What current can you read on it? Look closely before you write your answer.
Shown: -75 A
